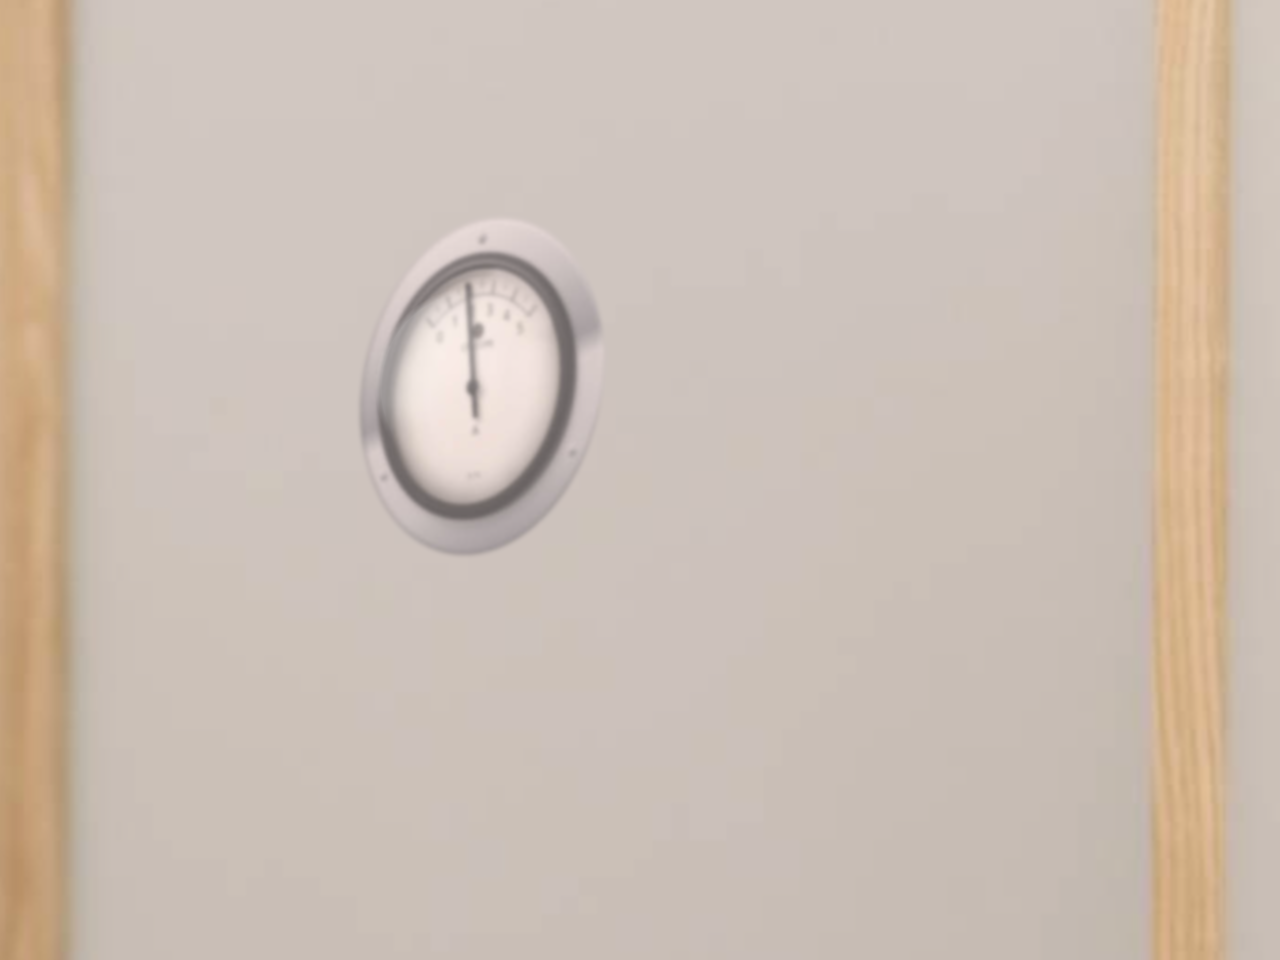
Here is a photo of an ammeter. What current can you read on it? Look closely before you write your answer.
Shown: 2 A
